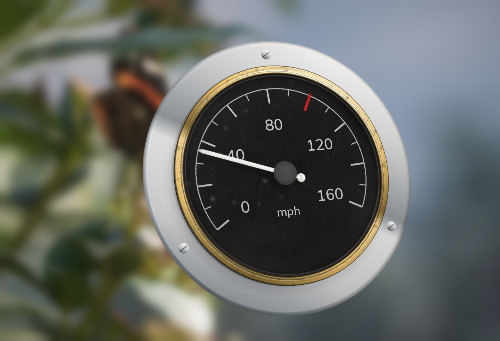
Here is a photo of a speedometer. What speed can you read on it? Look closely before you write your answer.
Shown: 35 mph
